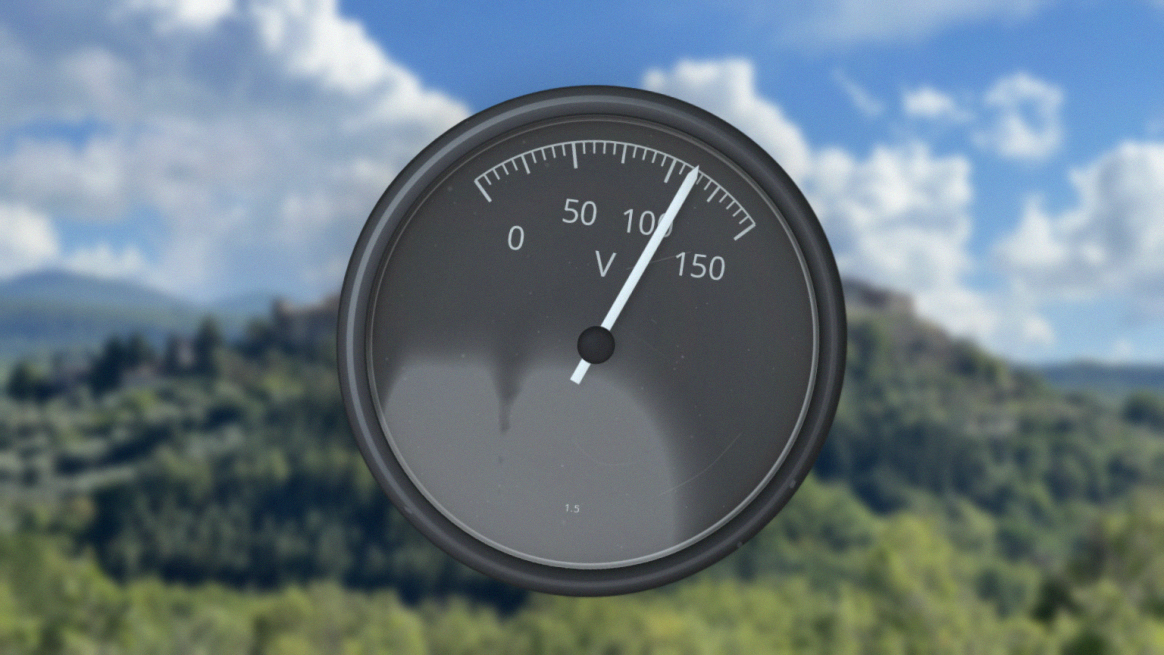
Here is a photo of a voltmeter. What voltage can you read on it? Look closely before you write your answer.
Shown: 110 V
